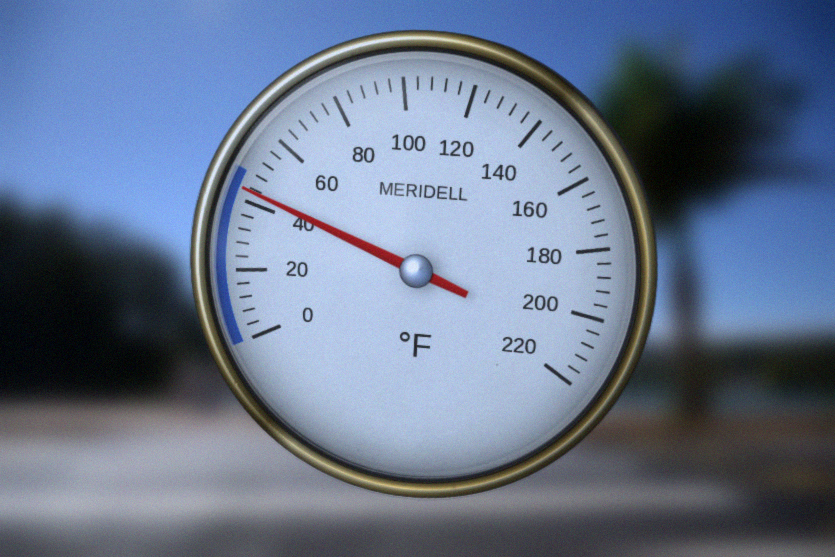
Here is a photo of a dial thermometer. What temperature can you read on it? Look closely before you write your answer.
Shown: 44 °F
